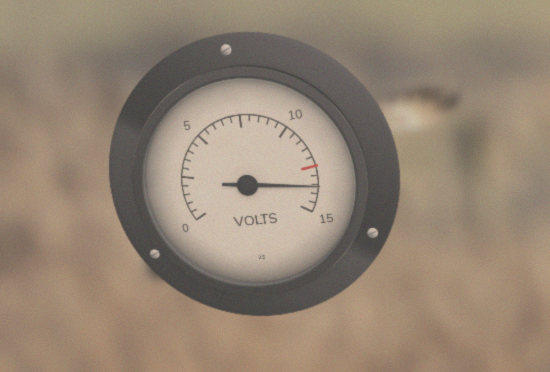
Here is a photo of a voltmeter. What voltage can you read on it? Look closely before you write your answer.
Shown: 13.5 V
